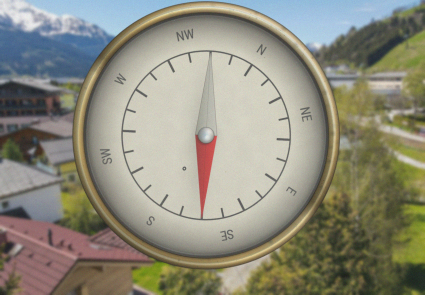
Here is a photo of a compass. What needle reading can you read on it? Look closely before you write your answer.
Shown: 150 °
